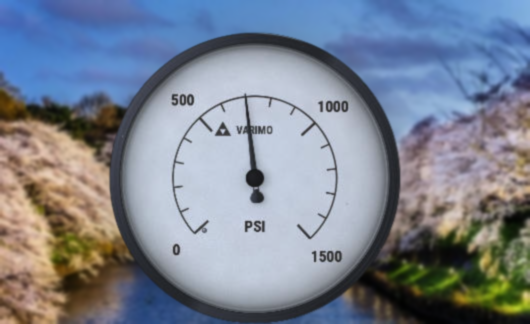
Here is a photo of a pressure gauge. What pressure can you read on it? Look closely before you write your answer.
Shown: 700 psi
